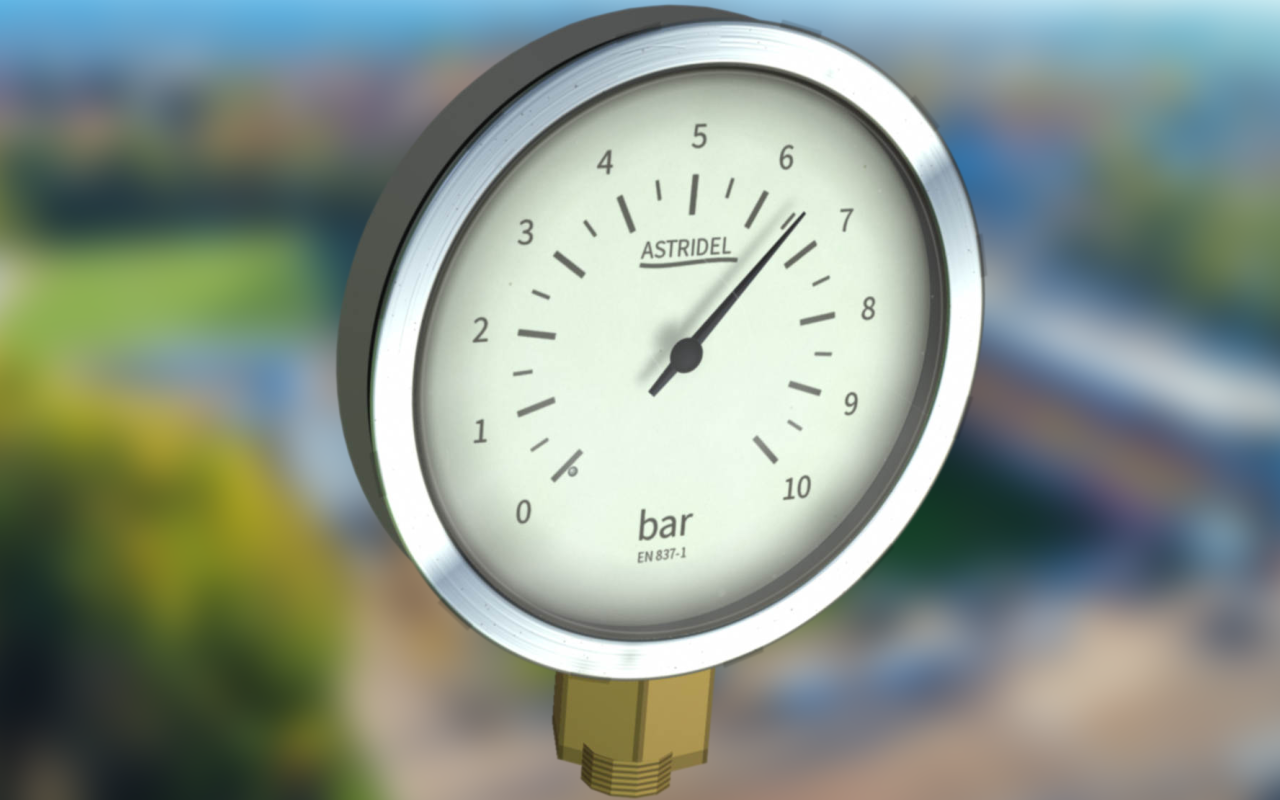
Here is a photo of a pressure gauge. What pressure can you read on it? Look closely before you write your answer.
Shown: 6.5 bar
